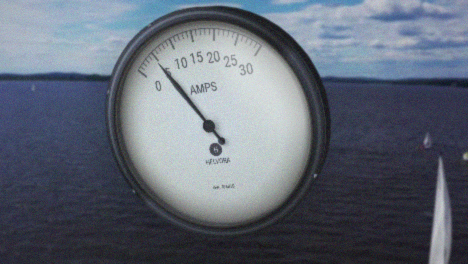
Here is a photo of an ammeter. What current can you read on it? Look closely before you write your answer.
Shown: 5 A
